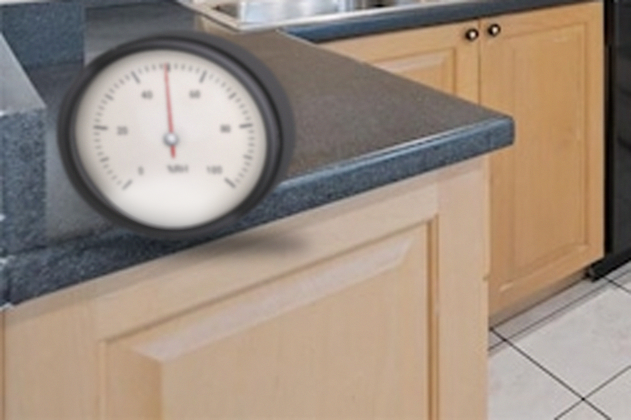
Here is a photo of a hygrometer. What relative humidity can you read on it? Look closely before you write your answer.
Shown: 50 %
